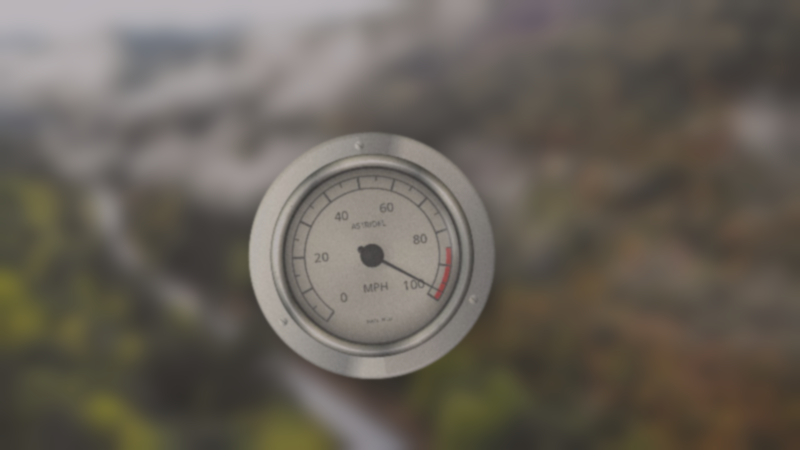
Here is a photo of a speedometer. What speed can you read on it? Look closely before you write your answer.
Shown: 97.5 mph
